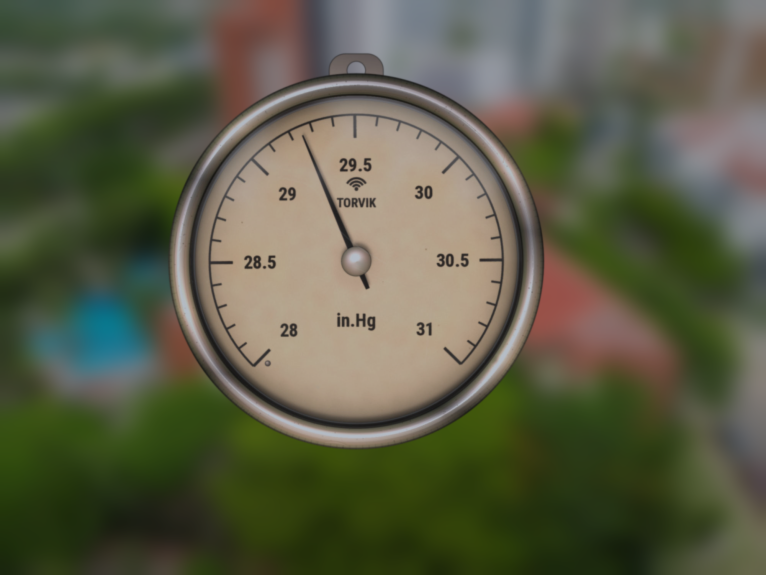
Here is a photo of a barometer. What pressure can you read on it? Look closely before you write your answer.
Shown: 29.25 inHg
